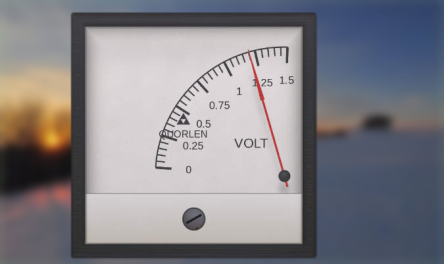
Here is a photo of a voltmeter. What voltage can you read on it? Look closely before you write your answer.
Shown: 1.2 V
